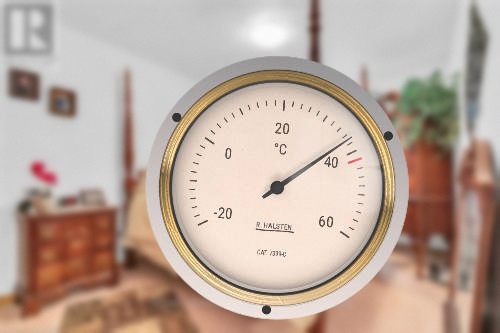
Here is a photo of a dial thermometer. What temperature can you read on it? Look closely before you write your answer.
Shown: 37 °C
